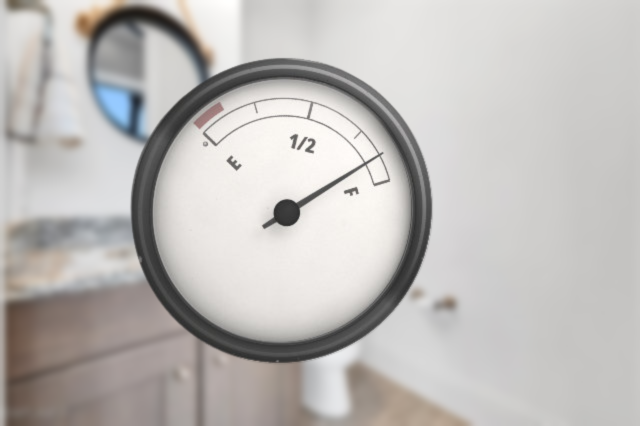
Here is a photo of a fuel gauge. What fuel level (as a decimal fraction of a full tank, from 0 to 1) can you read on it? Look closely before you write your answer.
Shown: 0.875
